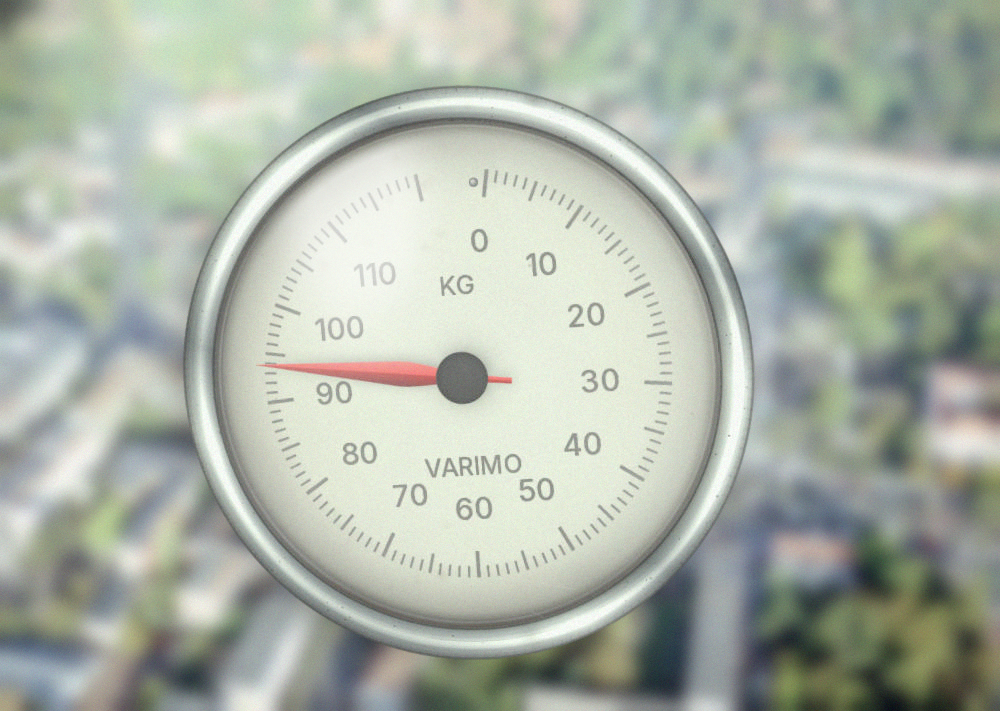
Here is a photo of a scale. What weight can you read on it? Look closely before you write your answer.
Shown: 94 kg
